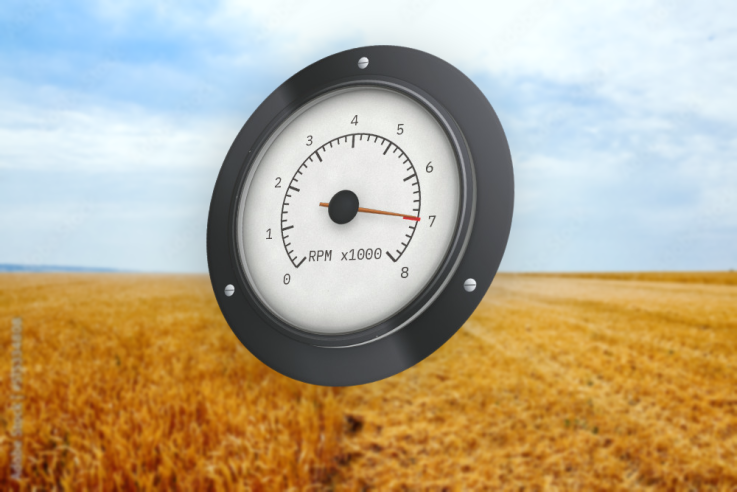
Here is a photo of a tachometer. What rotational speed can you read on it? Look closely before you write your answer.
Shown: 7000 rpm
